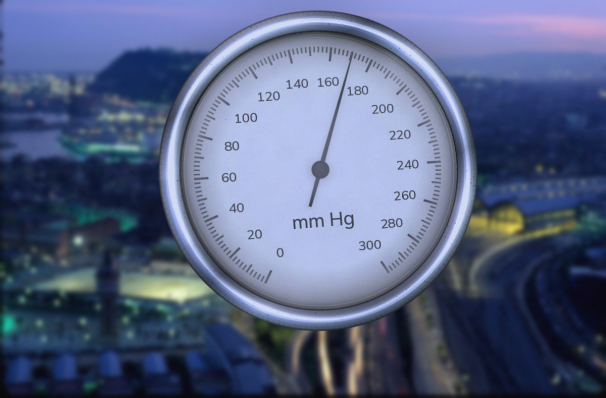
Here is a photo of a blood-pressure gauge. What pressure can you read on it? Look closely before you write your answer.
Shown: 170 mmHg
